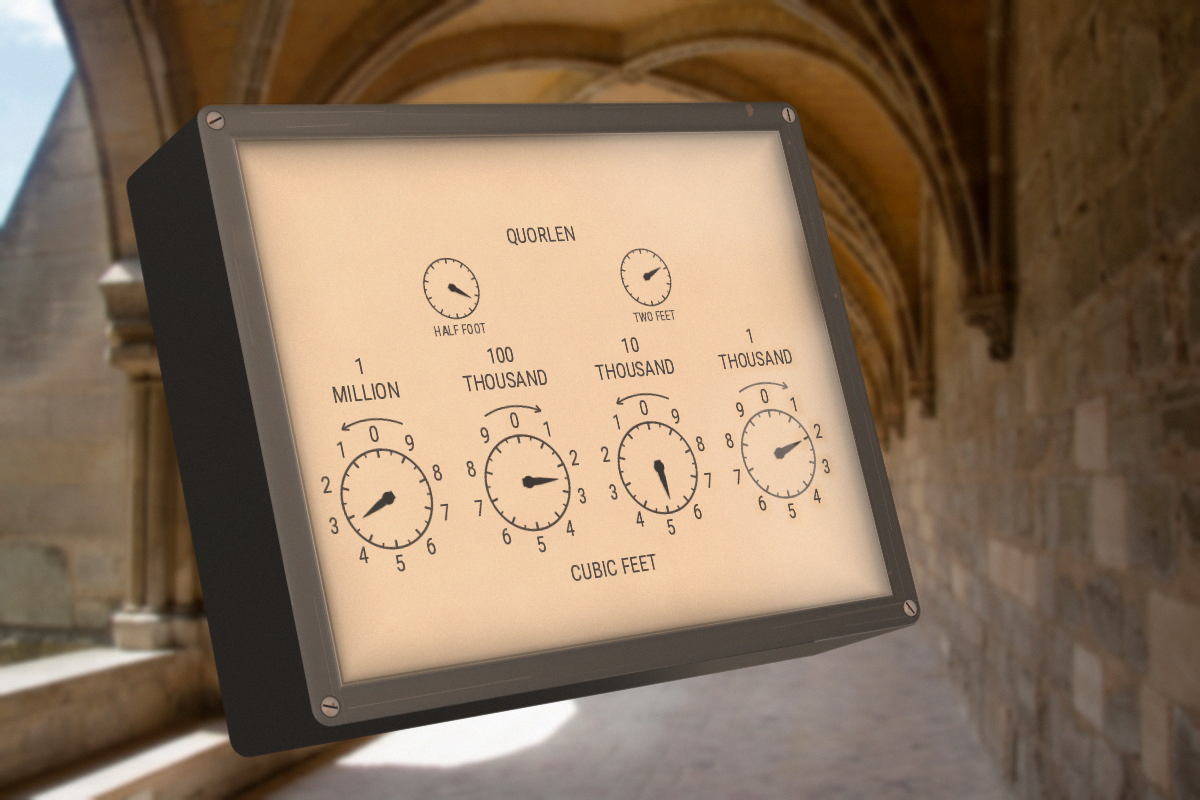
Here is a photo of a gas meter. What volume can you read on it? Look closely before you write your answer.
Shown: 325200 ft³
